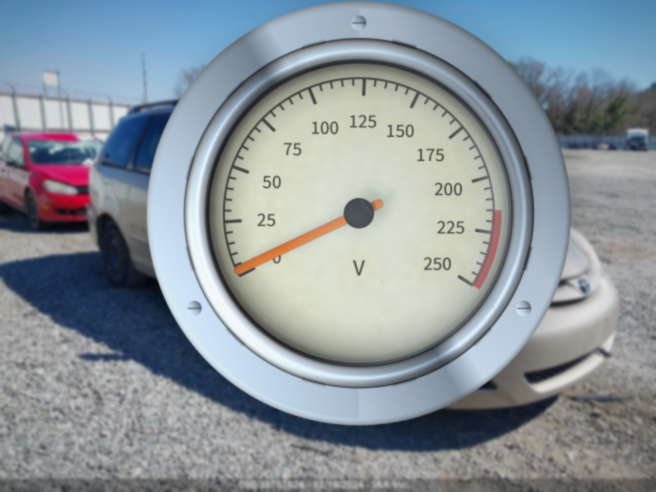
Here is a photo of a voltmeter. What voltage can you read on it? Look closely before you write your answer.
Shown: 2.5 V
